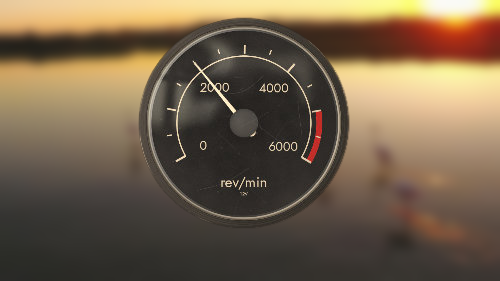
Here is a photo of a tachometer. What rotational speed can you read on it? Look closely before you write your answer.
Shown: 2000 rpm
